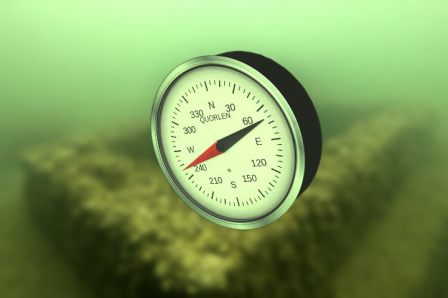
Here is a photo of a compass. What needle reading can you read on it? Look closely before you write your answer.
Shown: 250 °
